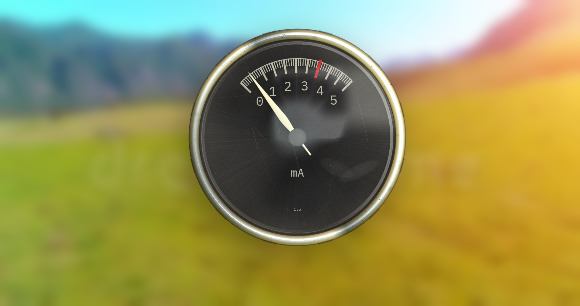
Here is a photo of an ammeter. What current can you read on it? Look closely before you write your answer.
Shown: 0.5 mA
